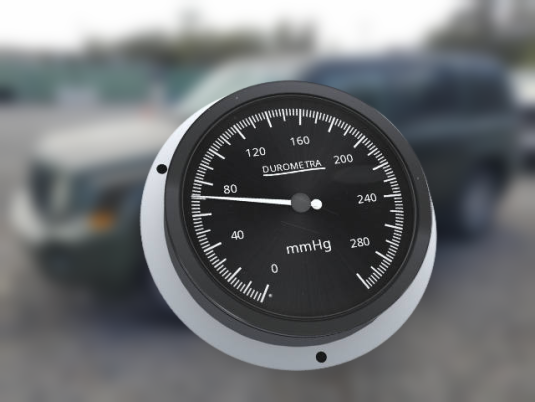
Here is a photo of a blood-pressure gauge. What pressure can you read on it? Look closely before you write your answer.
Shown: 70 mmHg
